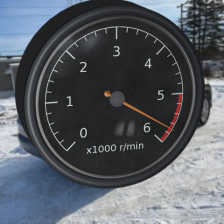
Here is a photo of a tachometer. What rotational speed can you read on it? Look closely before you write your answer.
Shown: 5700 rpm
